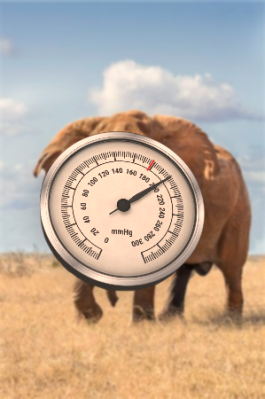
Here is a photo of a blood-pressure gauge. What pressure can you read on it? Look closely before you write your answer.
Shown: 200 mmHg
